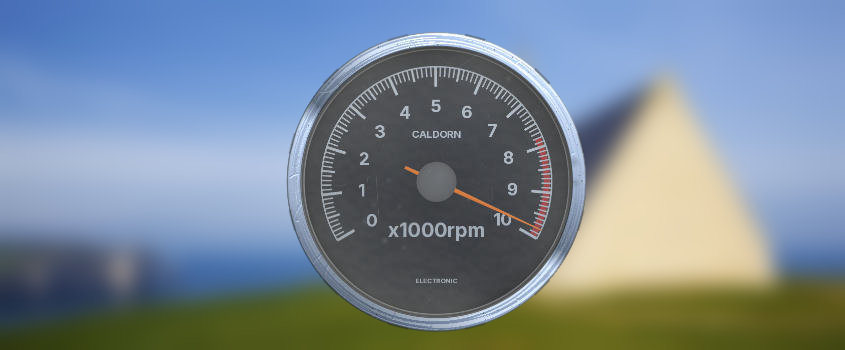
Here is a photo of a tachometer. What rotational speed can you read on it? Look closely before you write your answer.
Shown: 9800 rpm
